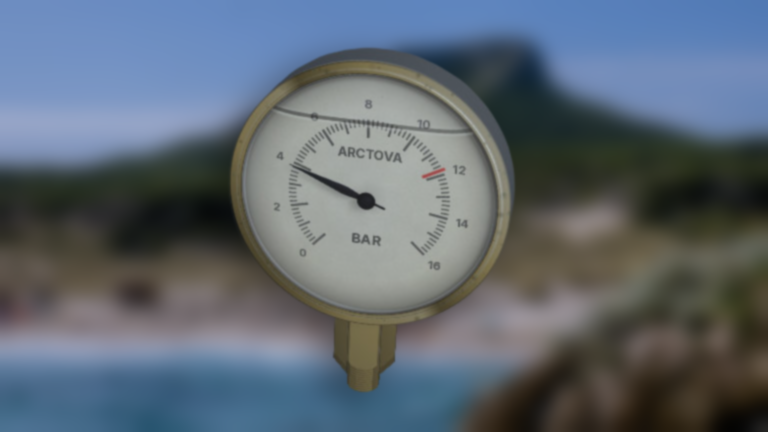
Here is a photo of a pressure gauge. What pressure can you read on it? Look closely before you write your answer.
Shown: 4 bar
